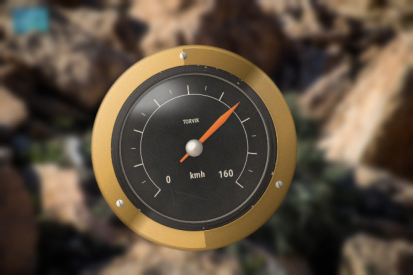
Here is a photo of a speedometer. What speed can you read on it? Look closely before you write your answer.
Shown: 110 km/h
